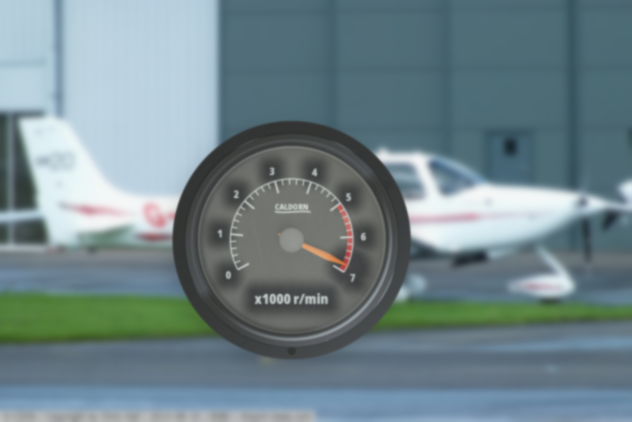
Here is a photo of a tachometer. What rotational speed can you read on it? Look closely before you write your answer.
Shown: 6800 rpm
